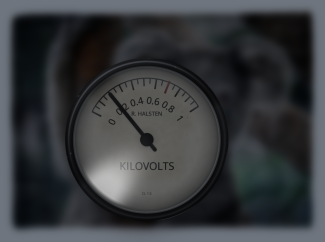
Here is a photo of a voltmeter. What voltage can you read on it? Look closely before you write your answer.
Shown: 0.2 kV
